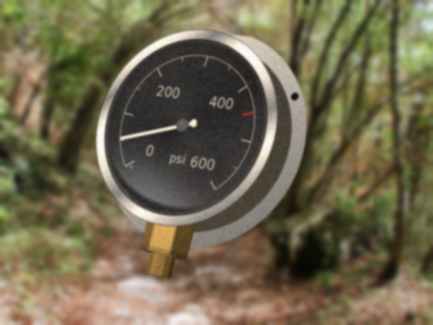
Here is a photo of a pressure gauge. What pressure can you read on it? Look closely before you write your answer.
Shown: 50 psi
